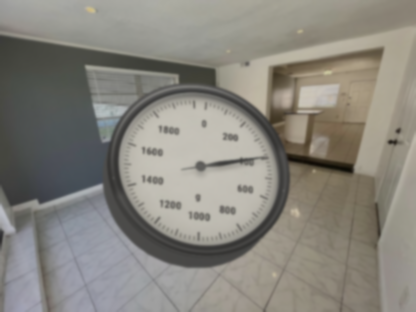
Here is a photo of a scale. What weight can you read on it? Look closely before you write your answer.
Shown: 400 g
